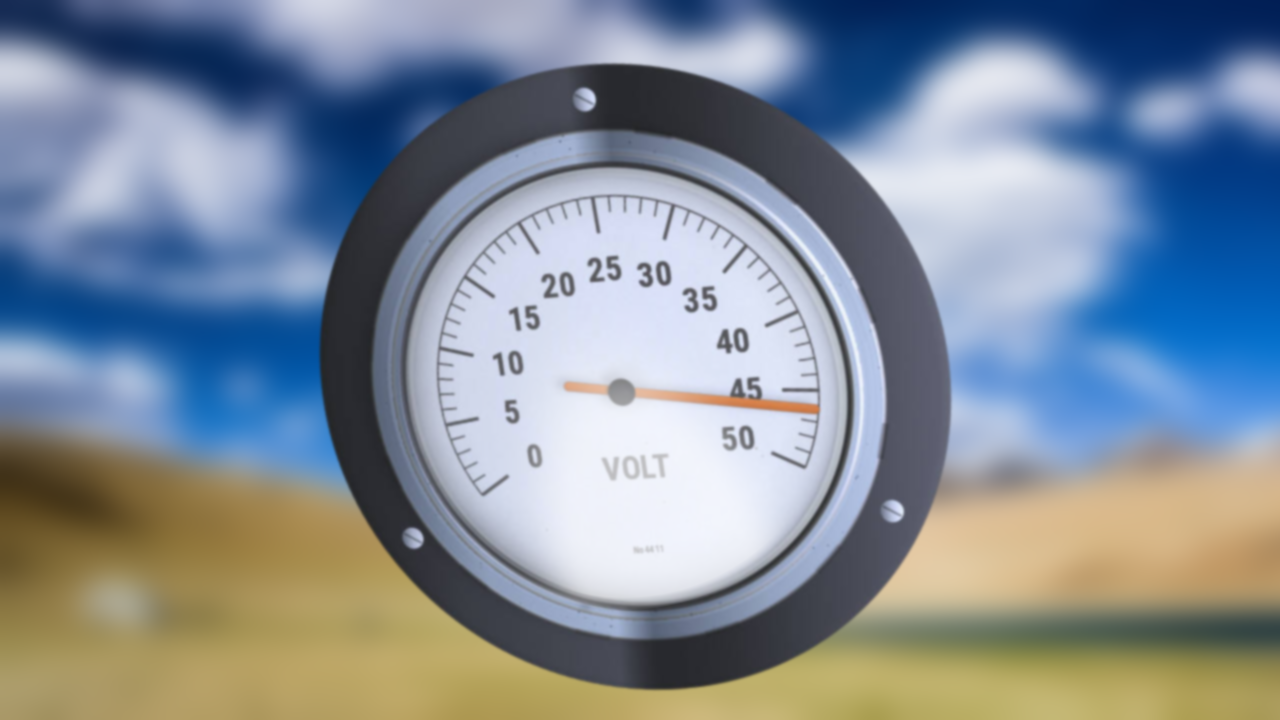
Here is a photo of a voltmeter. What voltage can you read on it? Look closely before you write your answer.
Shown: 46 V
